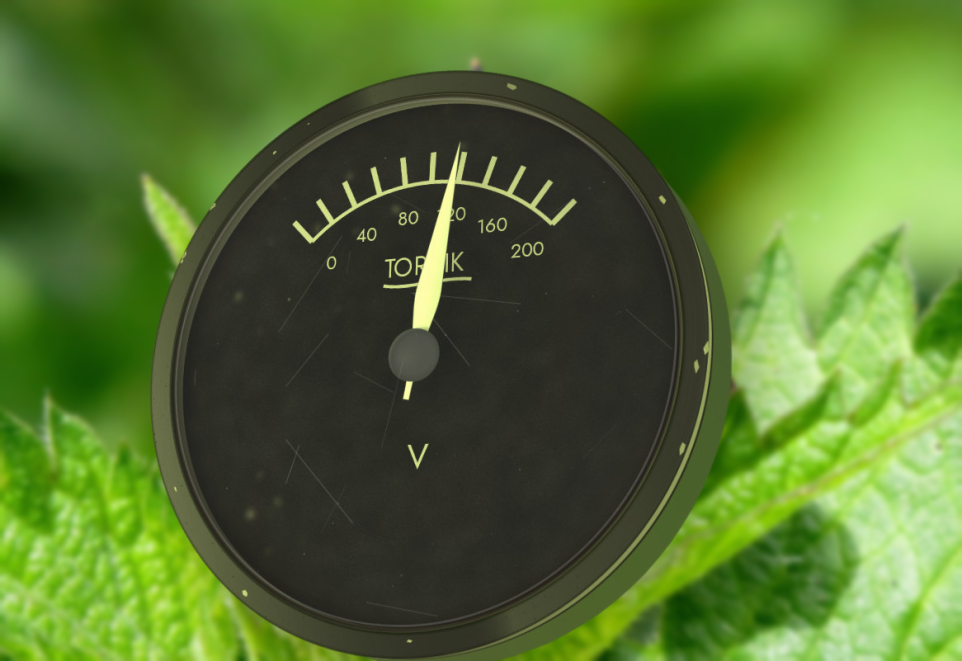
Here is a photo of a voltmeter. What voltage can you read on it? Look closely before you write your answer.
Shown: 120 V
